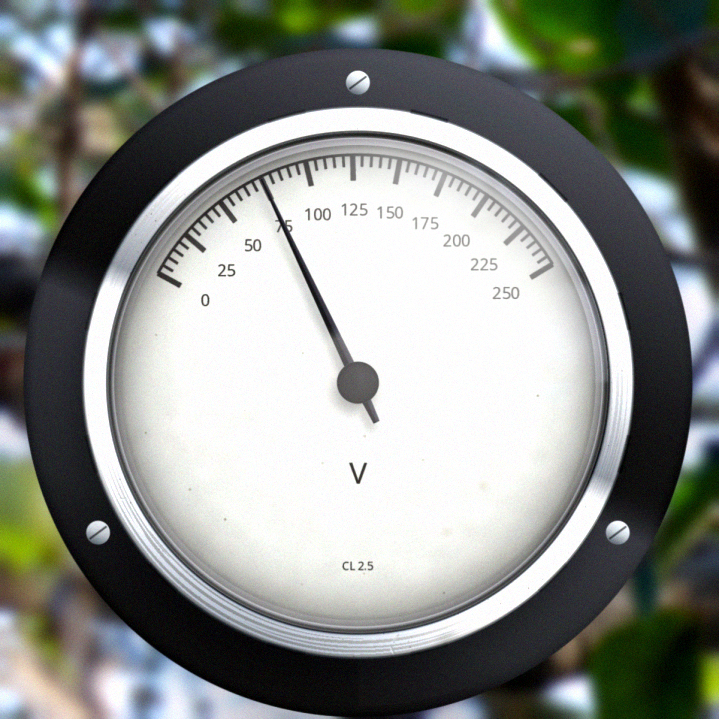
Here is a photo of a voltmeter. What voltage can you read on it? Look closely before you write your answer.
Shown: 75 V
